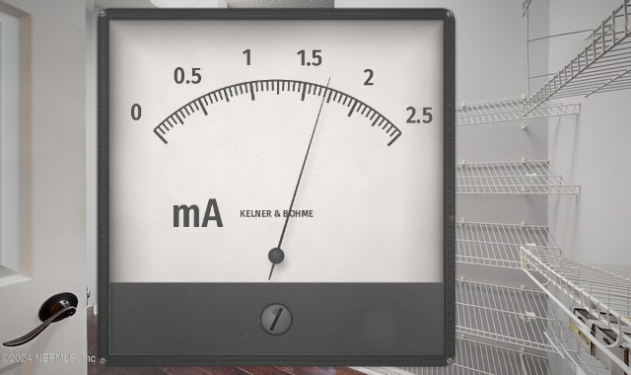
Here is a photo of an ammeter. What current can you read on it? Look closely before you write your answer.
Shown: 1.7 mA
